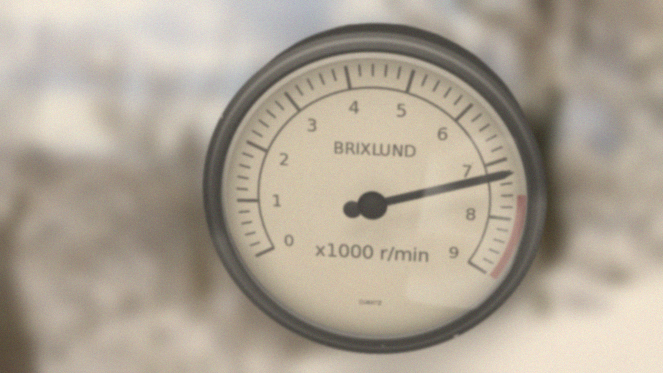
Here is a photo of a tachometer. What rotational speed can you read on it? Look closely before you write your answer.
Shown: 7200 rpm
